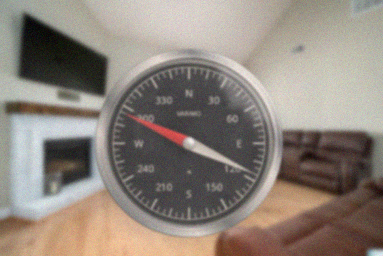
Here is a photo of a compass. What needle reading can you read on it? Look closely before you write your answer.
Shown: 295 °
